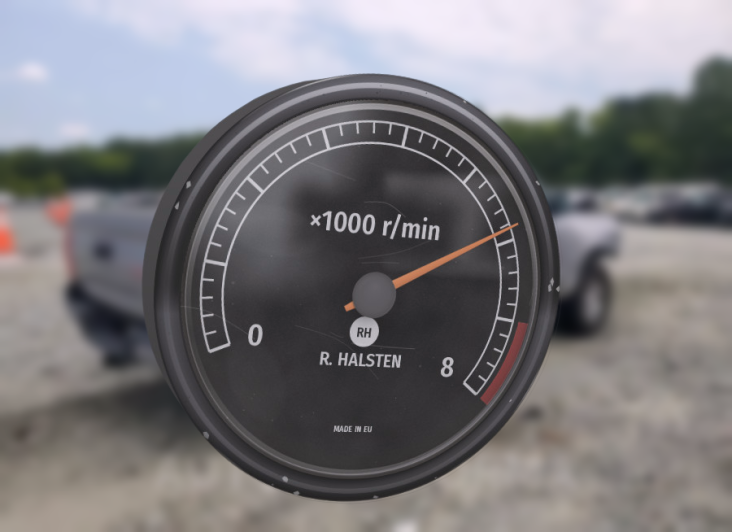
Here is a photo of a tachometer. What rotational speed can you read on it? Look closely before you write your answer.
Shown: 5800 rpm
